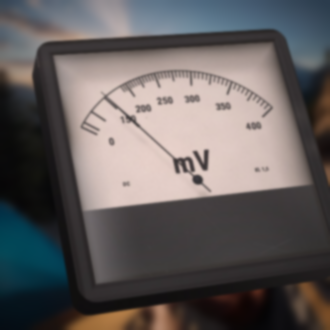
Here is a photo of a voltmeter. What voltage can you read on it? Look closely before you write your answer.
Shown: 150 mV
